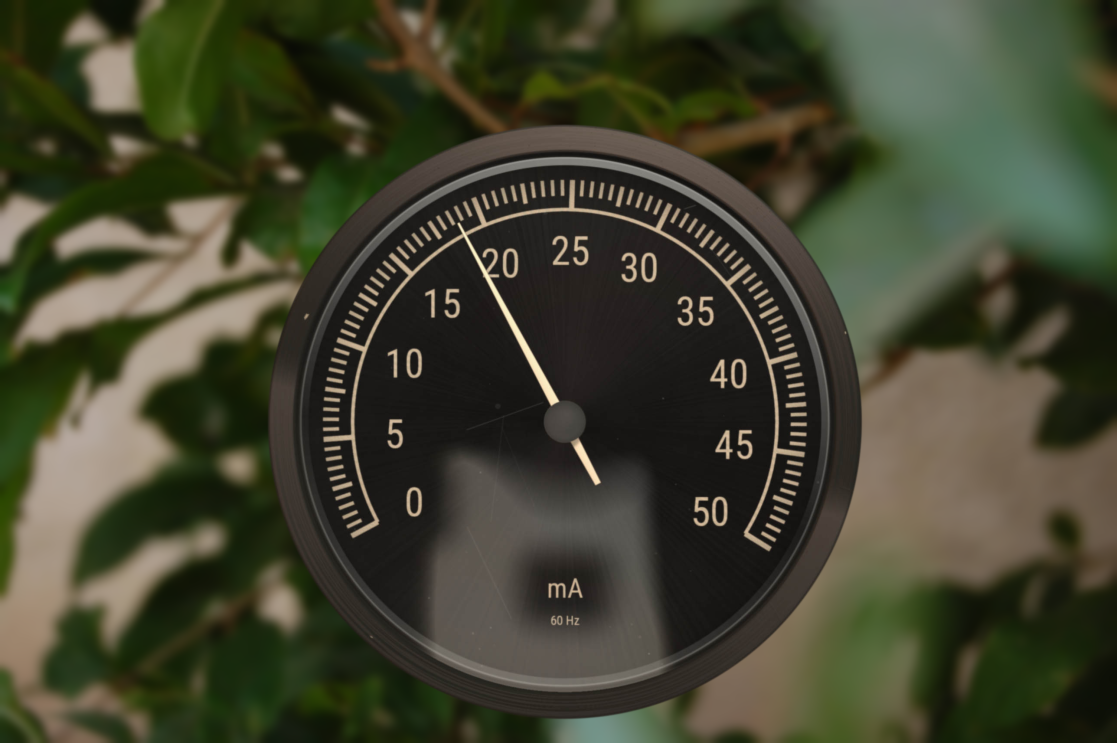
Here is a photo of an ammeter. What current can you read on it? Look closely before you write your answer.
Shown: 18.75 mA
